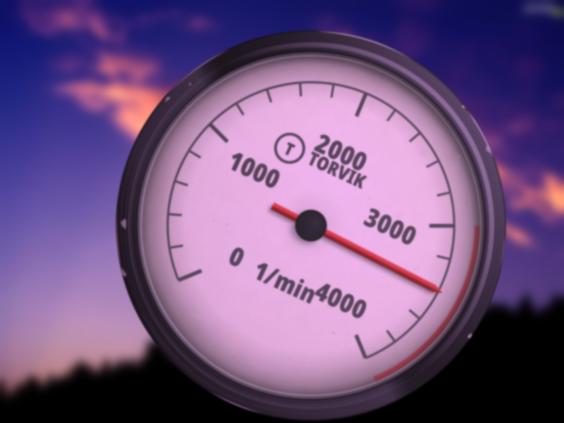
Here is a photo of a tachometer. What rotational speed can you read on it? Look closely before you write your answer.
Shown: 3400 rpm
